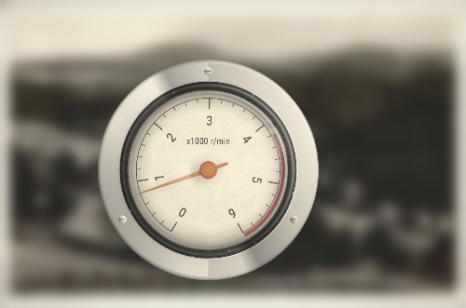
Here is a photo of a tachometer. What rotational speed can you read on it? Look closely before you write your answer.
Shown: 800 rpm
